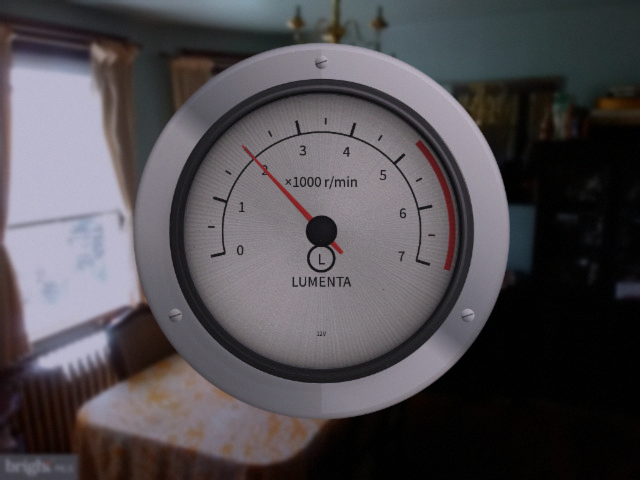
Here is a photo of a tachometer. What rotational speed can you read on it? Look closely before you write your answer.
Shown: 2000 rpm
